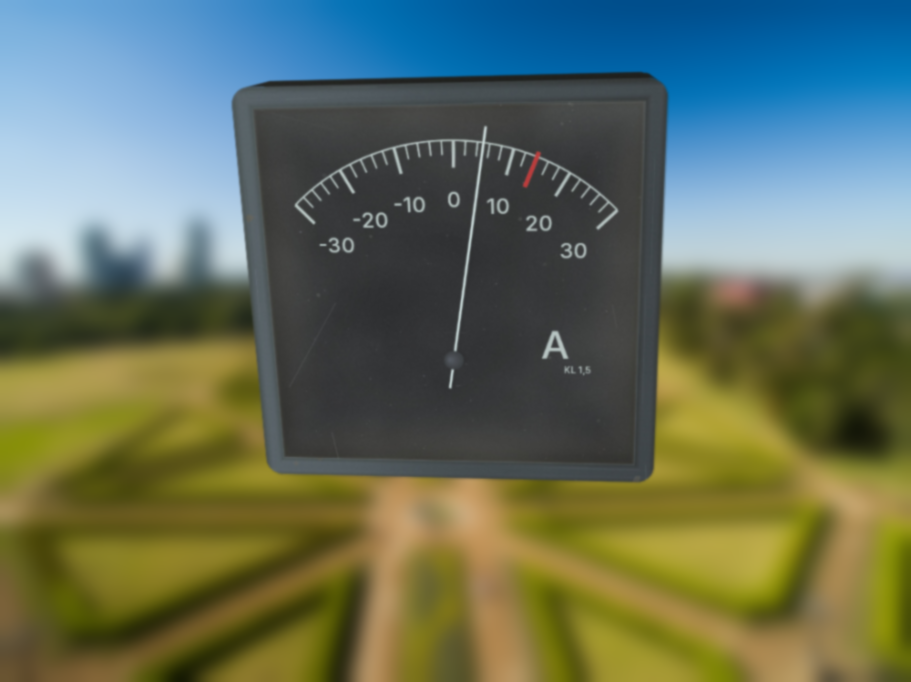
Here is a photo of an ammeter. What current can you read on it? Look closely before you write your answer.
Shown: 5 A
